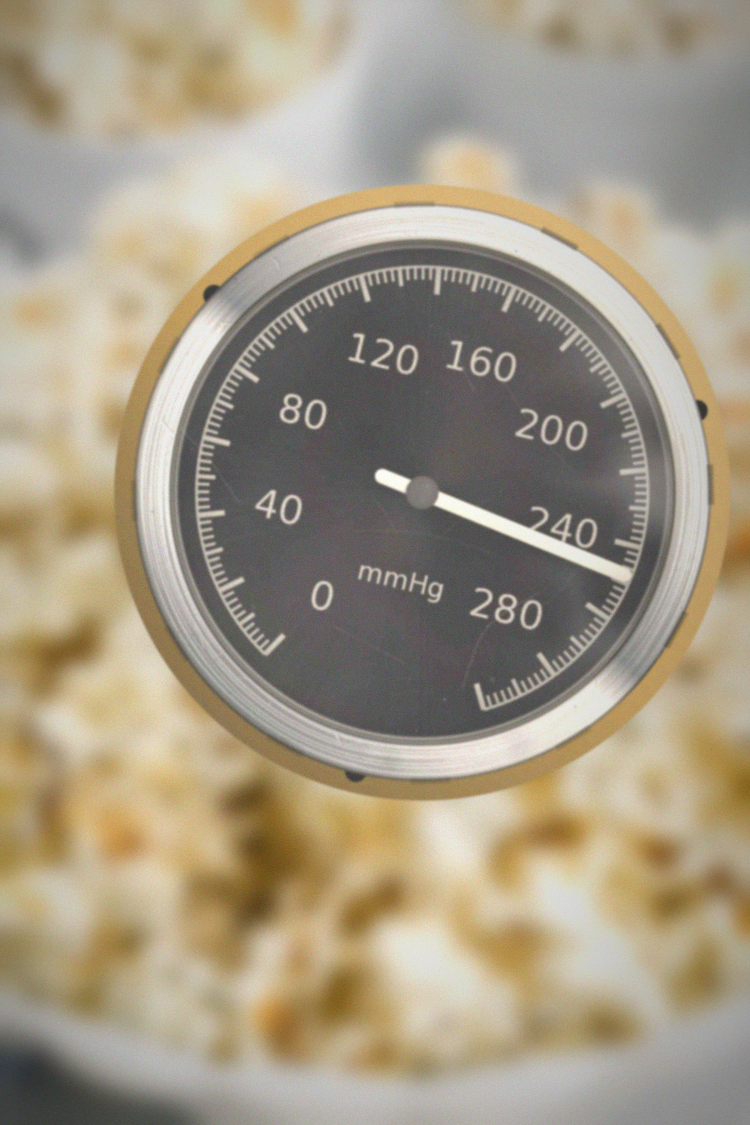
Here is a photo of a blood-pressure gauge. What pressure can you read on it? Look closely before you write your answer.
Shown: 248 mmHg
